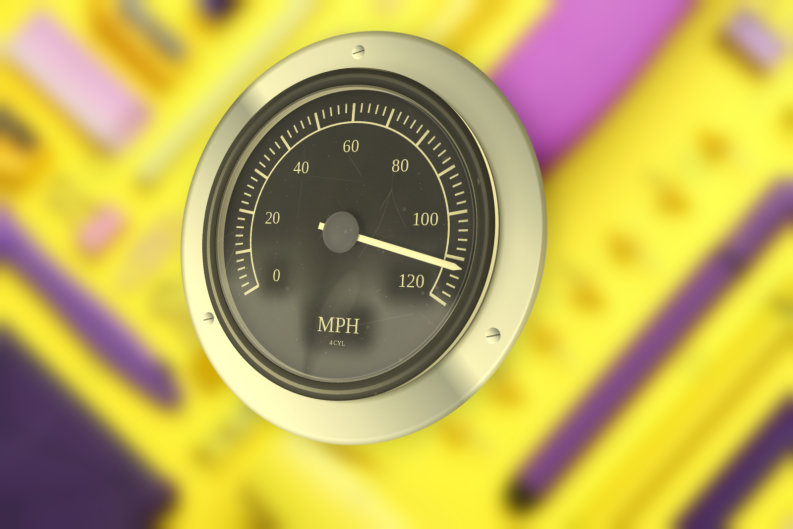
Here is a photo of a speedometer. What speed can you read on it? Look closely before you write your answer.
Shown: 112 mph
